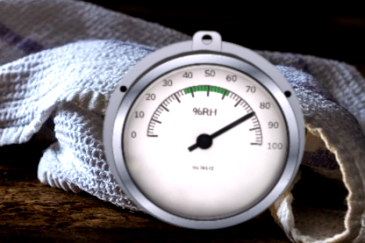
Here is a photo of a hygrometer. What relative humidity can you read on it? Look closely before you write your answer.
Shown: 80 %
